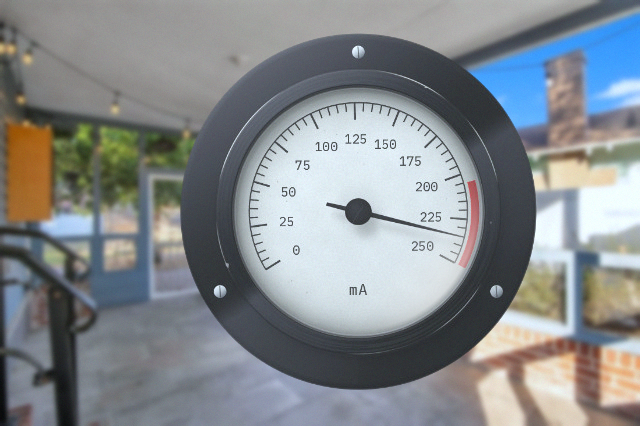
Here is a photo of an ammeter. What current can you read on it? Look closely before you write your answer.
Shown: 235 mA
